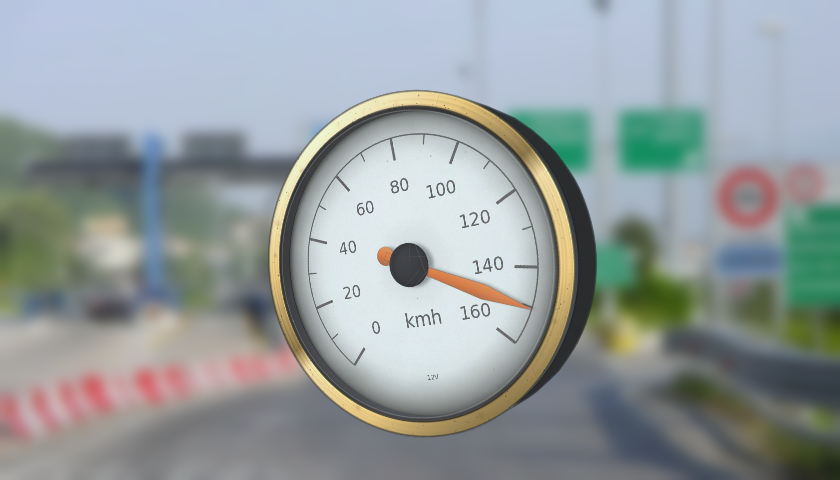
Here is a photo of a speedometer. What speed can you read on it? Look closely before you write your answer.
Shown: 150 km/h
